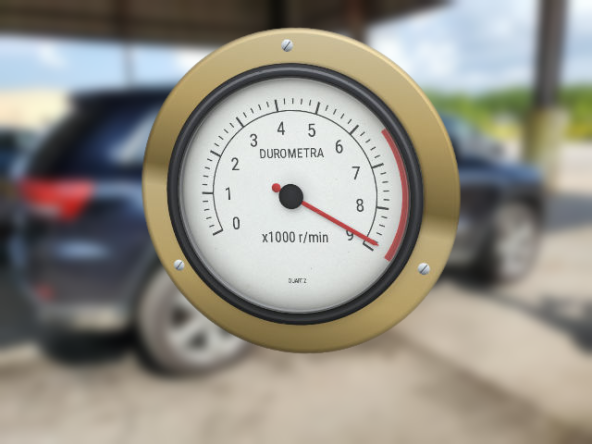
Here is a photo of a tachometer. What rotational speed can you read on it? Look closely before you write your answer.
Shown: 8800 rpm
